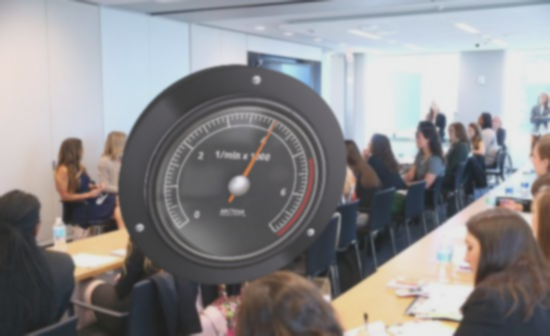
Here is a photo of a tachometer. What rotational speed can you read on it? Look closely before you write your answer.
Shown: 4000 rpm
